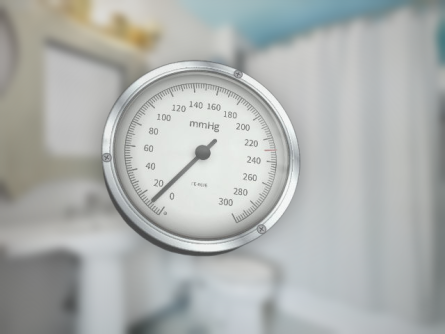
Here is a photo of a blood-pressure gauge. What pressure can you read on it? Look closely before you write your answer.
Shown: 10 mmHg
